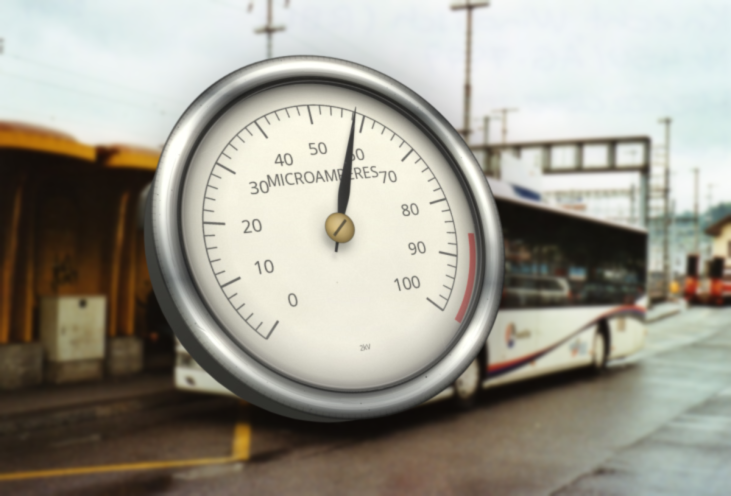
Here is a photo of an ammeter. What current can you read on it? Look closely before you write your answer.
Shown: 58 µA
